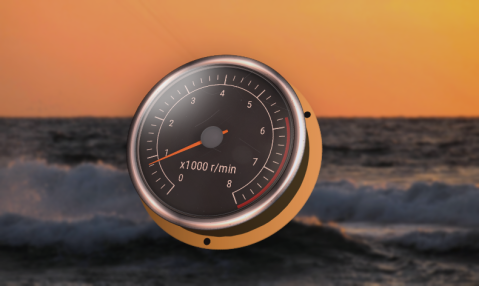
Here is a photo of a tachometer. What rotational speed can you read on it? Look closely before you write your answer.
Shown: 800 rpm
